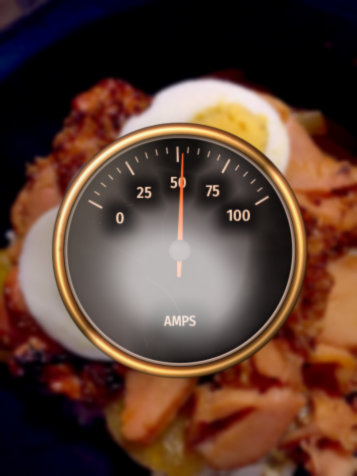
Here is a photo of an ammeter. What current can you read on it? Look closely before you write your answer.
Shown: 52.5 A
